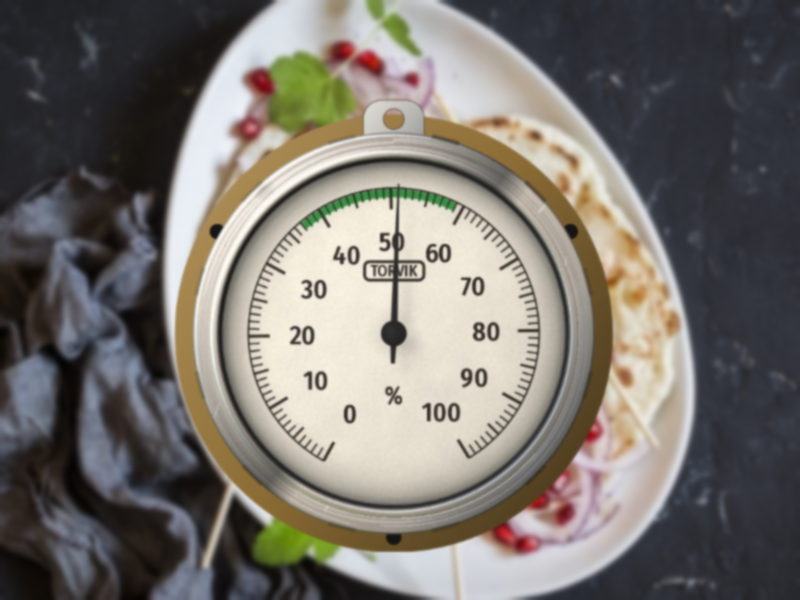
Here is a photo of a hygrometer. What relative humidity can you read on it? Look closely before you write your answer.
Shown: 51 %
